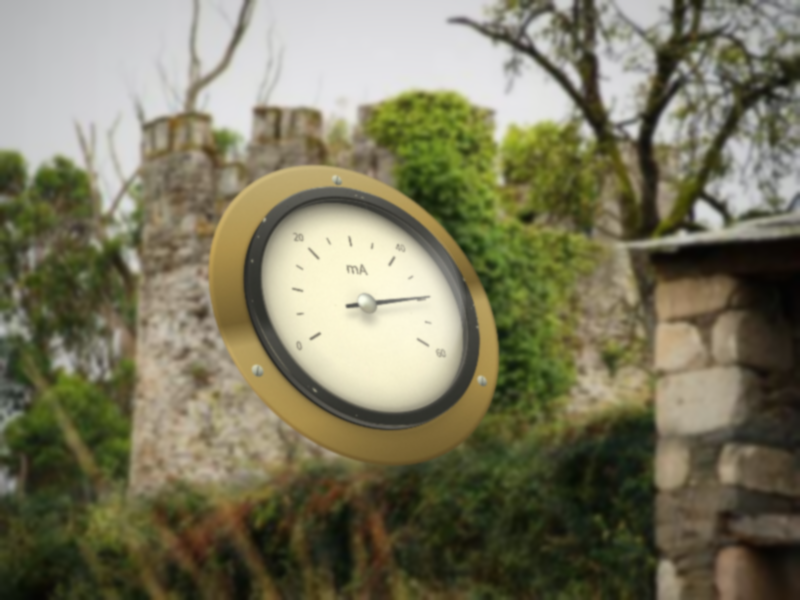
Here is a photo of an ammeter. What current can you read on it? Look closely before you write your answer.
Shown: 50 mA
